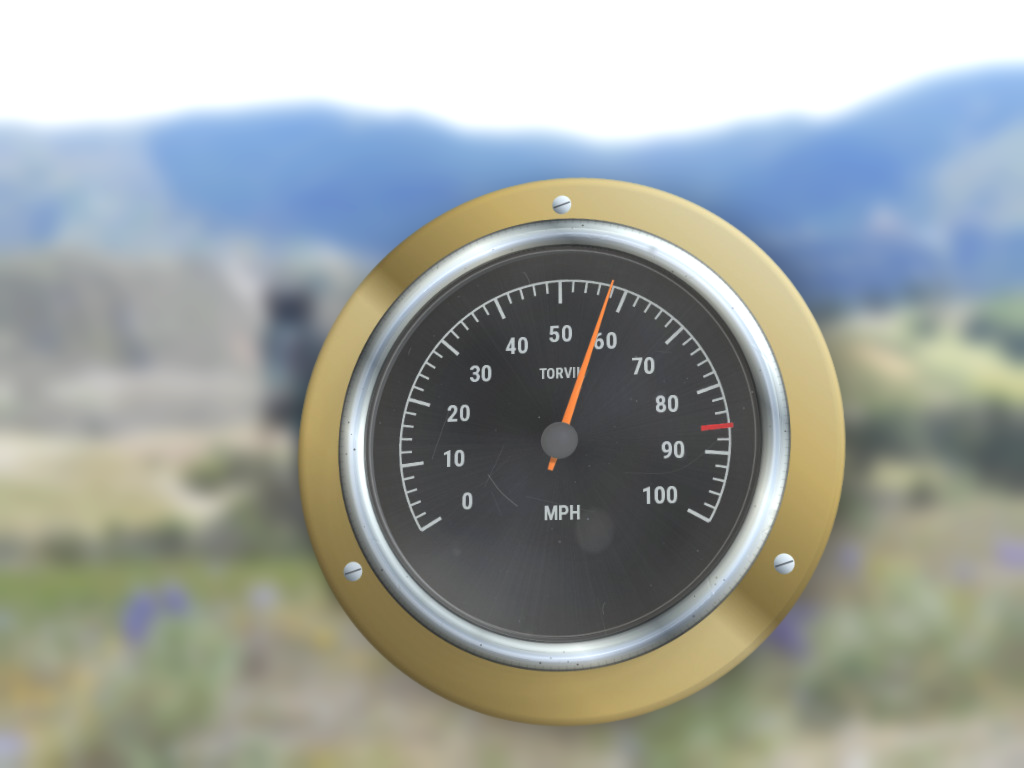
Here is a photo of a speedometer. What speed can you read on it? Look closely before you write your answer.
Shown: 58 mph
